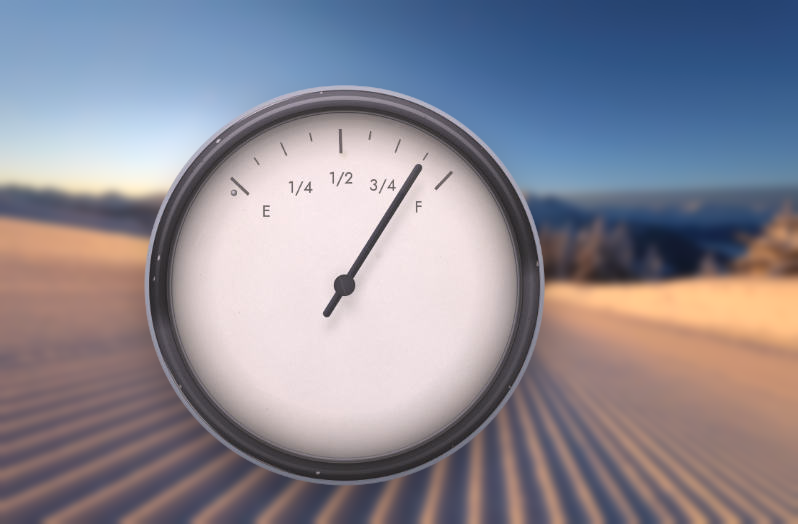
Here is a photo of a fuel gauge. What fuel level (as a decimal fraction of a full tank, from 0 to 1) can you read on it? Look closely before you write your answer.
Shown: 0.875
